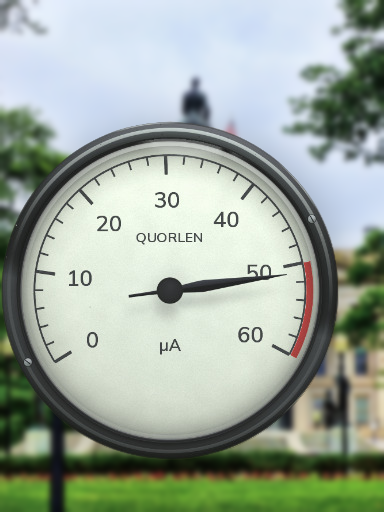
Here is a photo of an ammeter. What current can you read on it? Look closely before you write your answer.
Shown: 51 µA
